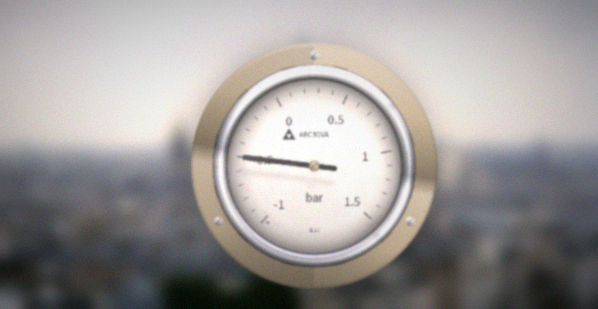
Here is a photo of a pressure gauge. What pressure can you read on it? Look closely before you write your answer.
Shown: -0.5 bar
